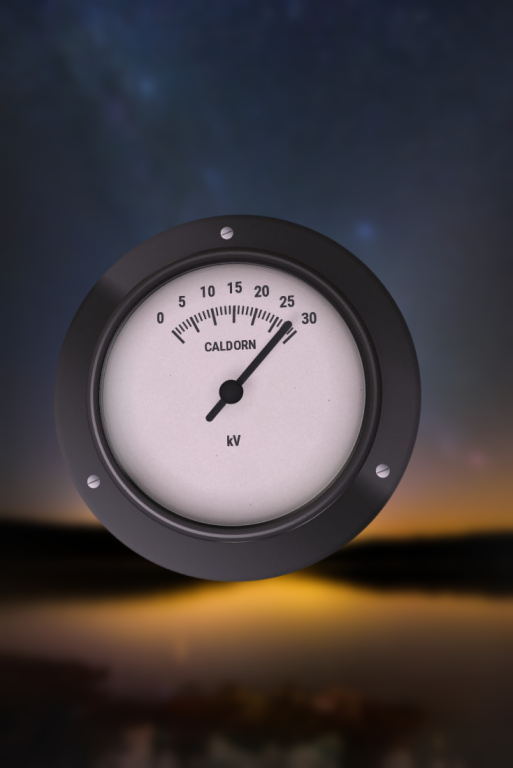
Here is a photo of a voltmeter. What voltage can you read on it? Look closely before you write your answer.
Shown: 28 kV
